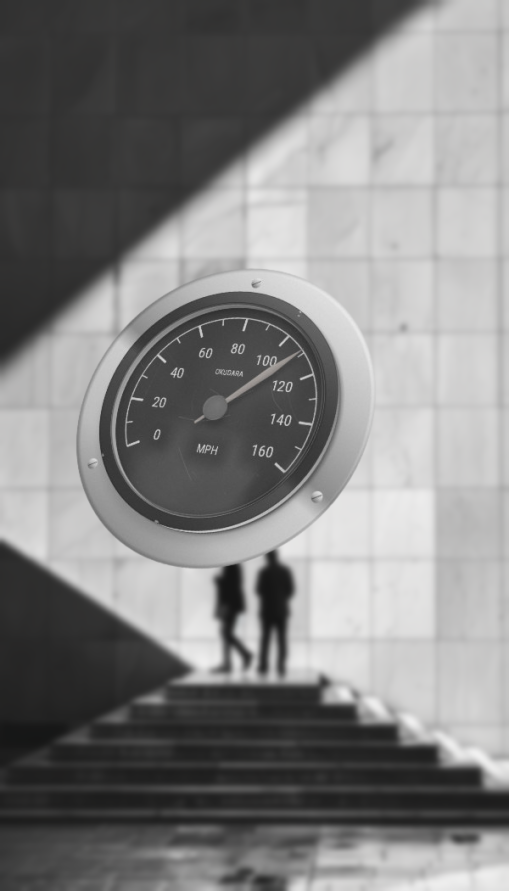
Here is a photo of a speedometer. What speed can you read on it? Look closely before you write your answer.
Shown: 110 mph
